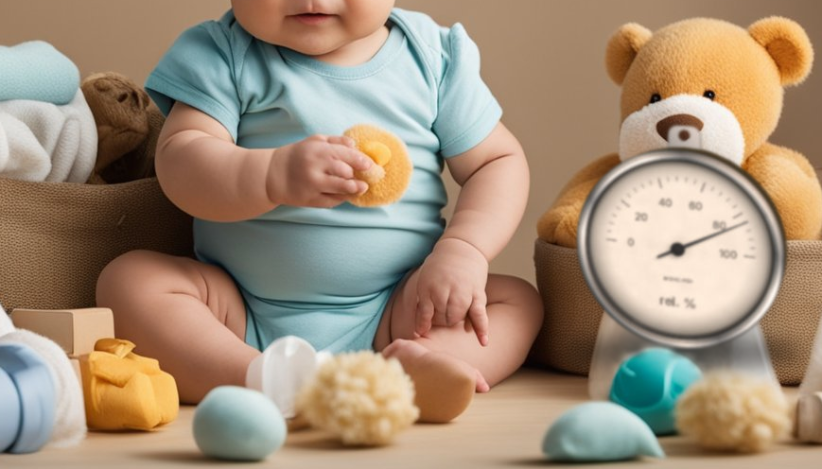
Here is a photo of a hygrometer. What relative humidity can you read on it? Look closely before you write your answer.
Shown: 84 %
